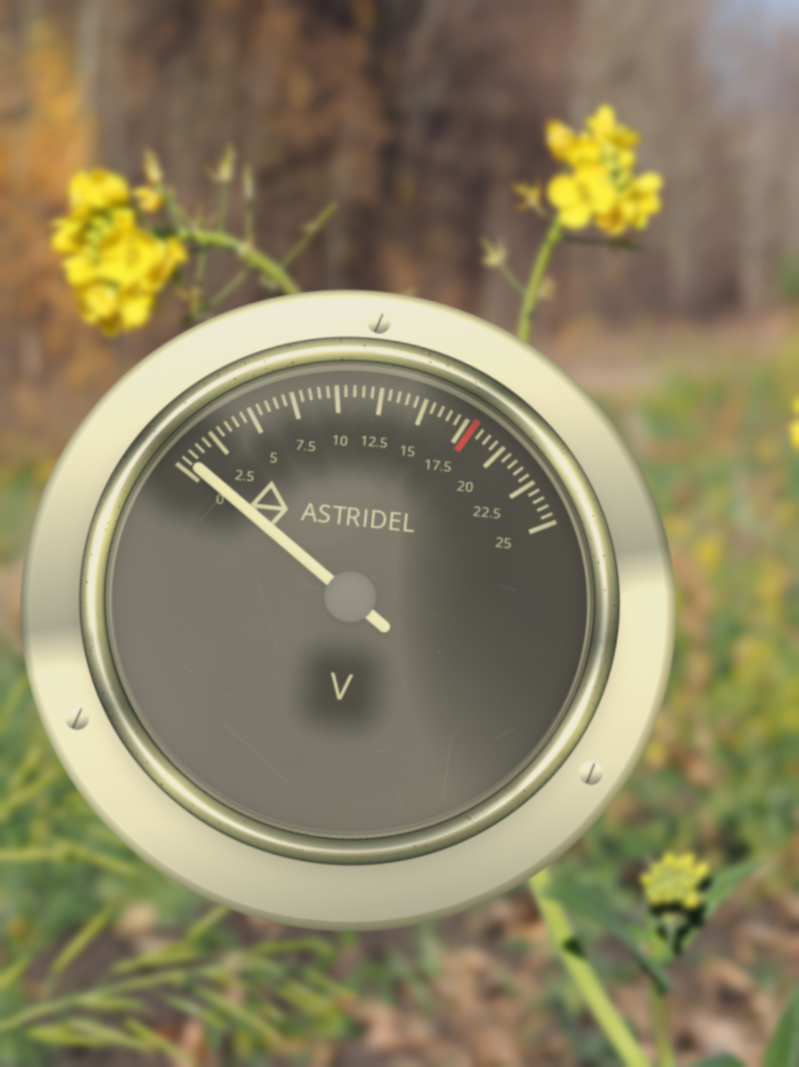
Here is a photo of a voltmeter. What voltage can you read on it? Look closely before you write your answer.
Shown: 0.5 V
